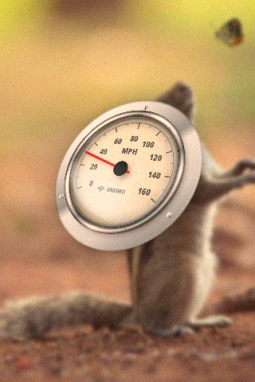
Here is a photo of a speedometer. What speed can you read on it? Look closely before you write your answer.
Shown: 30 mph
